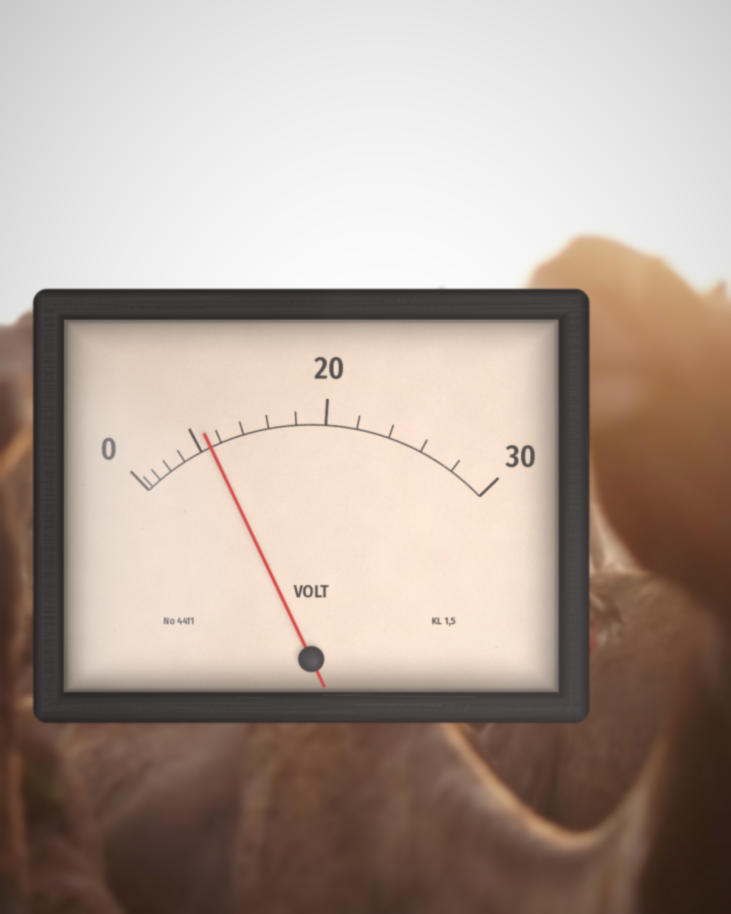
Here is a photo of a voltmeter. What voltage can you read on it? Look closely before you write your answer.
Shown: 11 V
